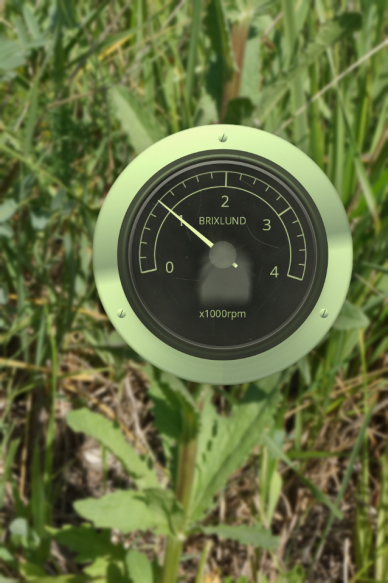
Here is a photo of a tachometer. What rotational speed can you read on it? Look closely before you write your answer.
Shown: 1000 rpm
